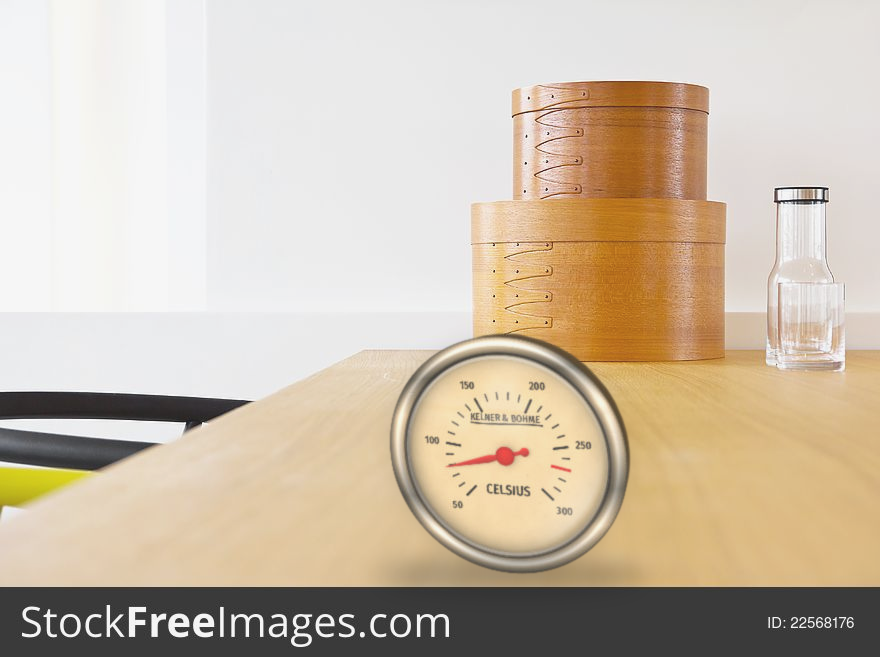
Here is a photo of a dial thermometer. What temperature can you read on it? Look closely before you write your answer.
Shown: 80 °C
